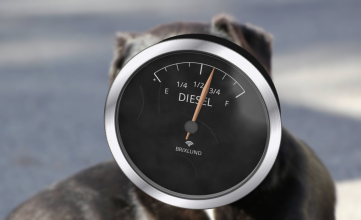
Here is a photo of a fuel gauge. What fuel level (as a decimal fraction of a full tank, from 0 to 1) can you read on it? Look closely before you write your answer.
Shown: 0.625
